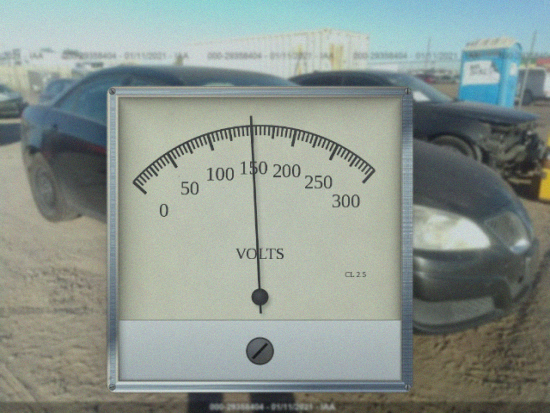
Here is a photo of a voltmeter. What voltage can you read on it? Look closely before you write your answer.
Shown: 150 V
